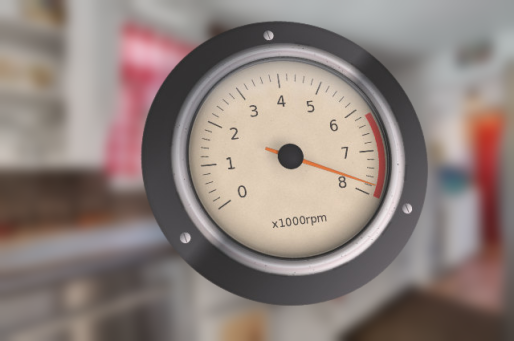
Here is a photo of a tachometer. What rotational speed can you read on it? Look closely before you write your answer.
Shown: 7800 rpm
